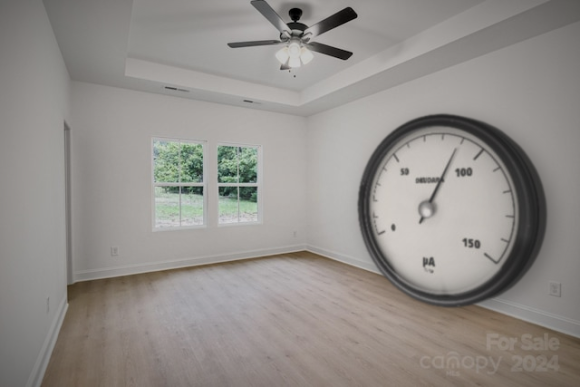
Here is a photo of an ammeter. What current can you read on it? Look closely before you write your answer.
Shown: 90 µA
